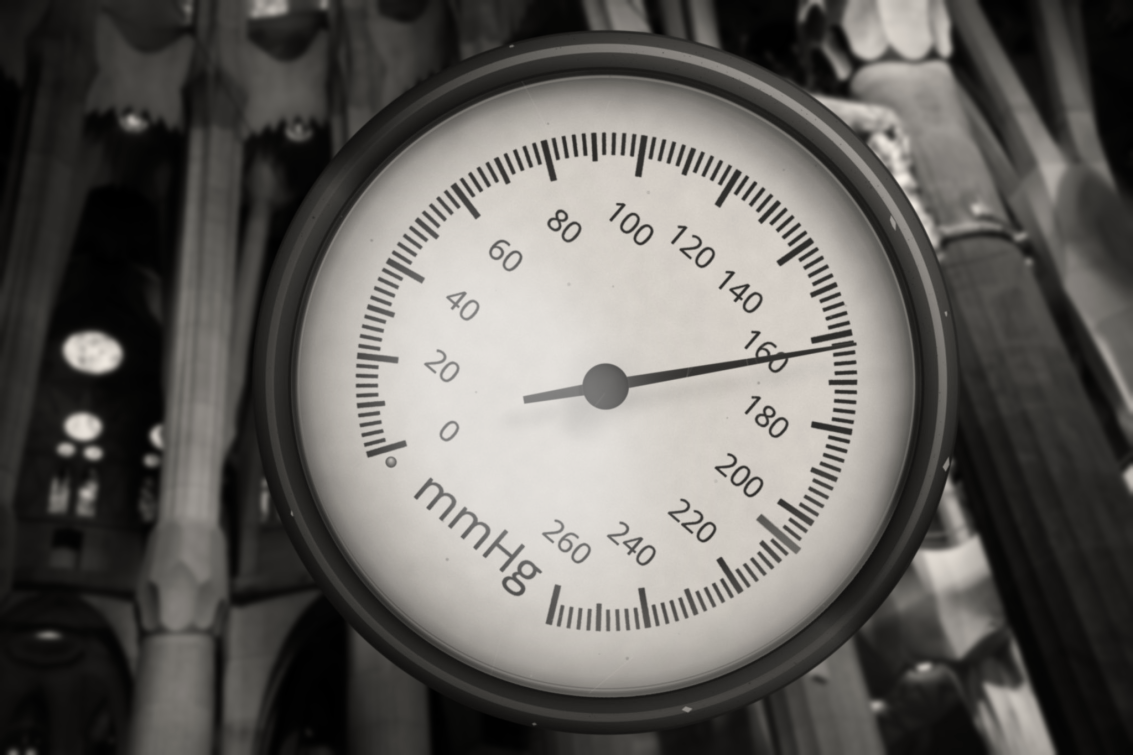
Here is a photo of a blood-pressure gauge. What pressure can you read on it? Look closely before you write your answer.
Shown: 162 mmHg
